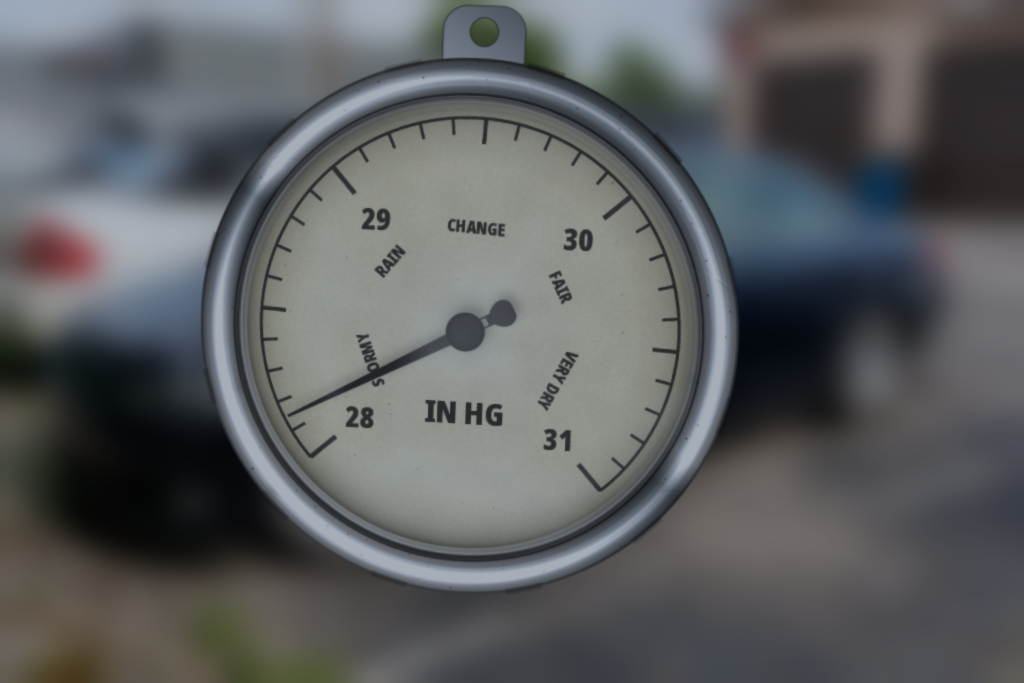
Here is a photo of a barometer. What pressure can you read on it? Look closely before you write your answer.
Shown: 28.15 inHg
